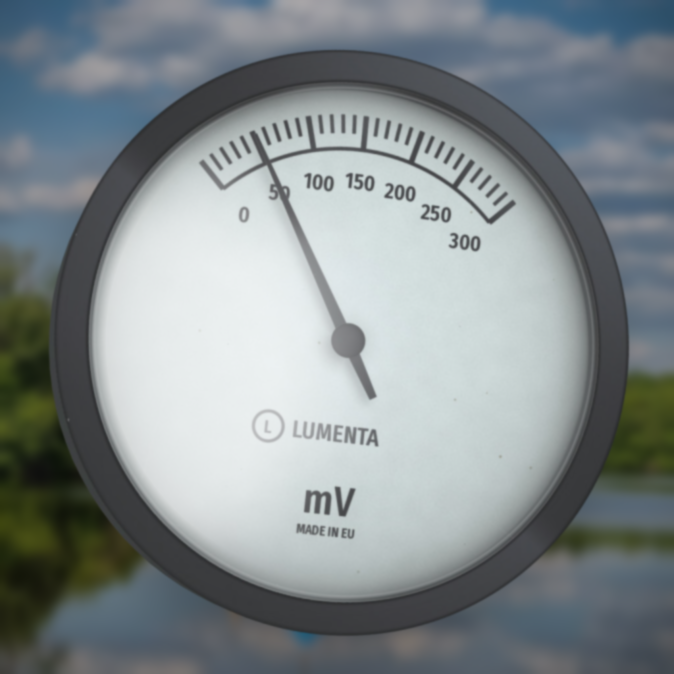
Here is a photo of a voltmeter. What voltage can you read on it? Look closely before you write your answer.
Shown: 50 mV
